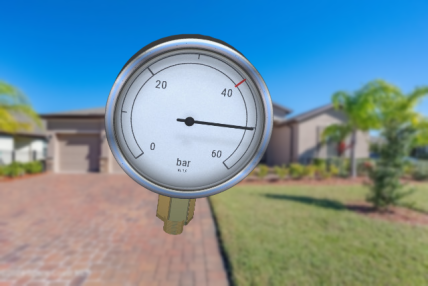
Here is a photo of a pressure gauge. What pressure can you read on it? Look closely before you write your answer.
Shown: 50 bar
